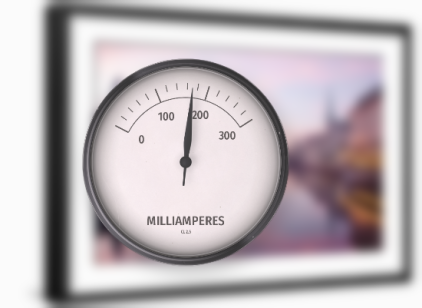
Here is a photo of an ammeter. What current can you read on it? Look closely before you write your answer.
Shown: 170 mA
